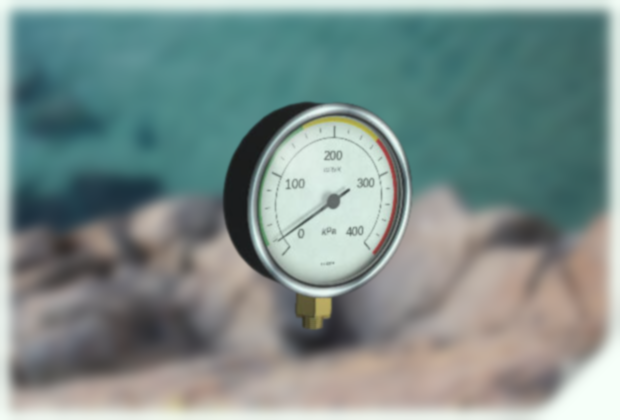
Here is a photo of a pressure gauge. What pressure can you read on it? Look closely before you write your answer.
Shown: 20 kPa
